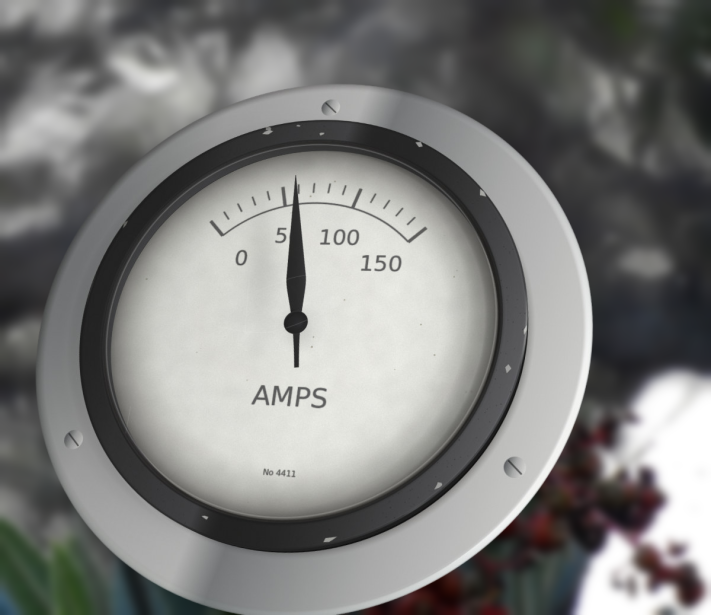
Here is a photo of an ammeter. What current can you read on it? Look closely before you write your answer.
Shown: 60 A
